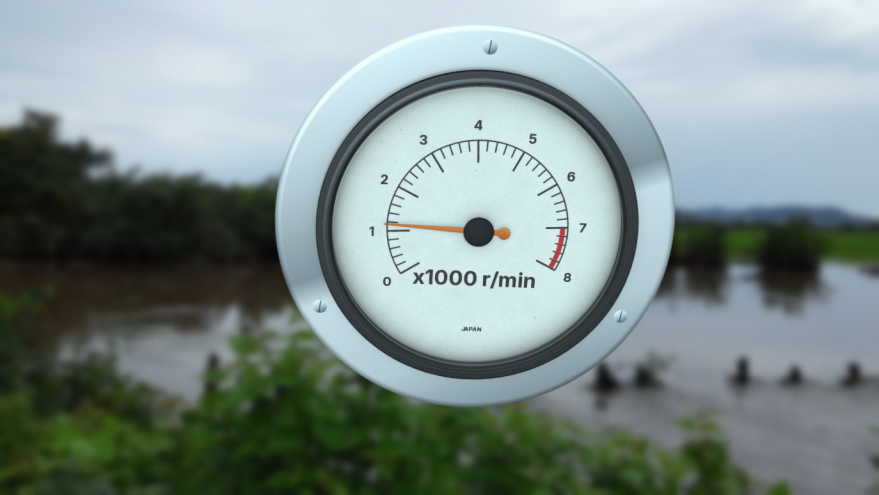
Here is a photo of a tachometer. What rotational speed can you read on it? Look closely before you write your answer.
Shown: 1200 rpm
